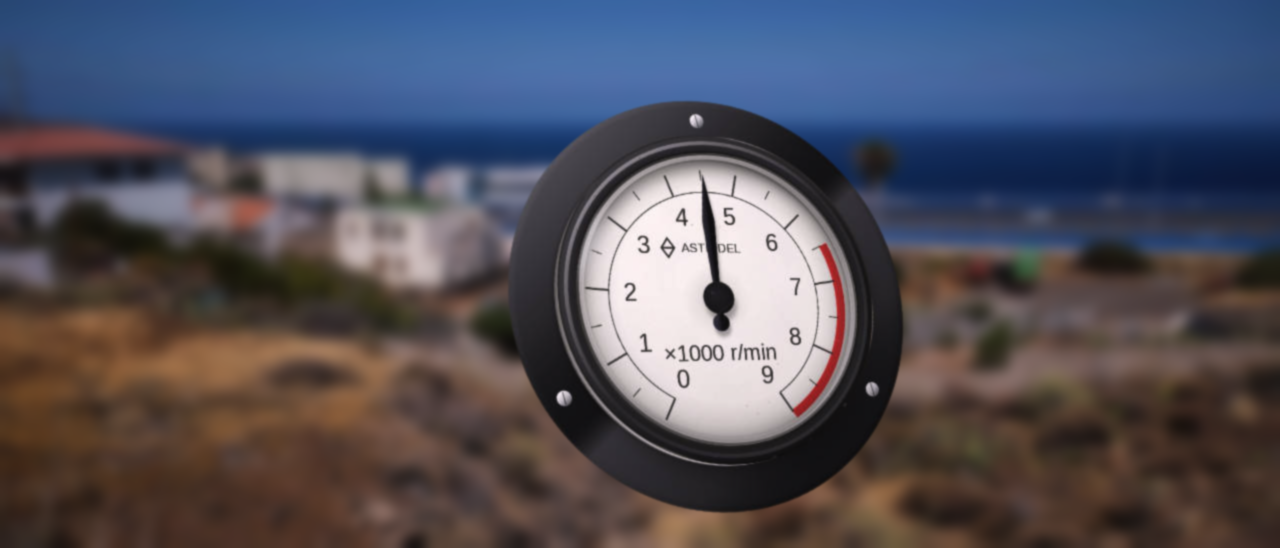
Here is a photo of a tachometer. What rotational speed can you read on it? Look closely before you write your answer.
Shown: 4500 rpm
